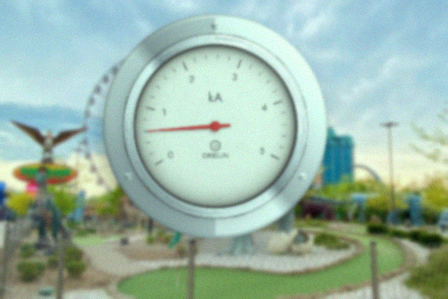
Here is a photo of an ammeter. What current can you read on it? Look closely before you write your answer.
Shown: 0.6 kA
